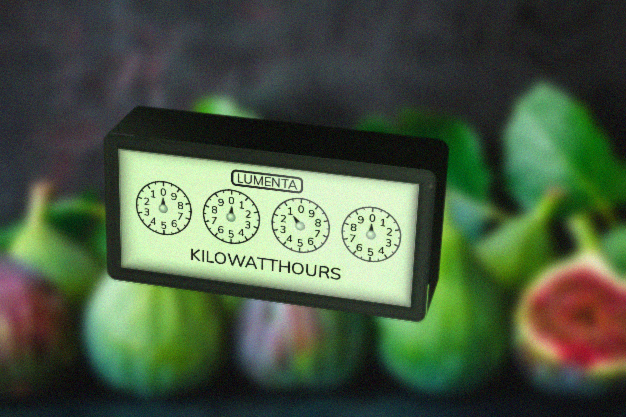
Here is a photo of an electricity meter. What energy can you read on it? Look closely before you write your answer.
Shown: 10 kWh
